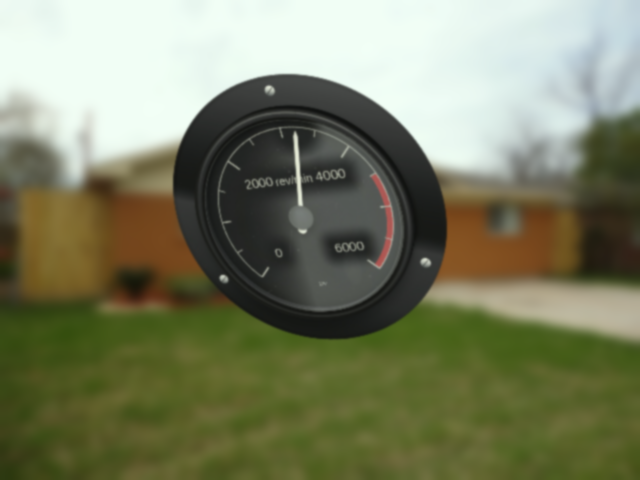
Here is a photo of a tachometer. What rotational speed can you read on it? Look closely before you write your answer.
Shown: 3250 rpm
